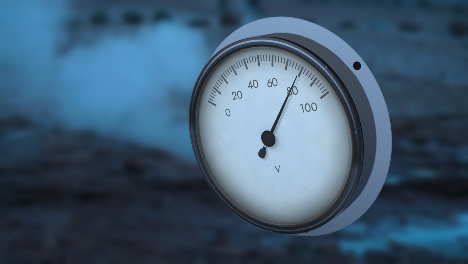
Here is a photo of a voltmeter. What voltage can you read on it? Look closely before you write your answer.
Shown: 80 V
